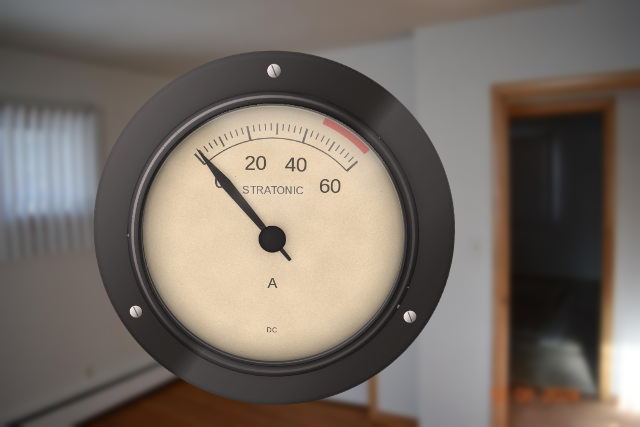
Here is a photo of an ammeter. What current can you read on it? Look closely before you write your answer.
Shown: 2 A
